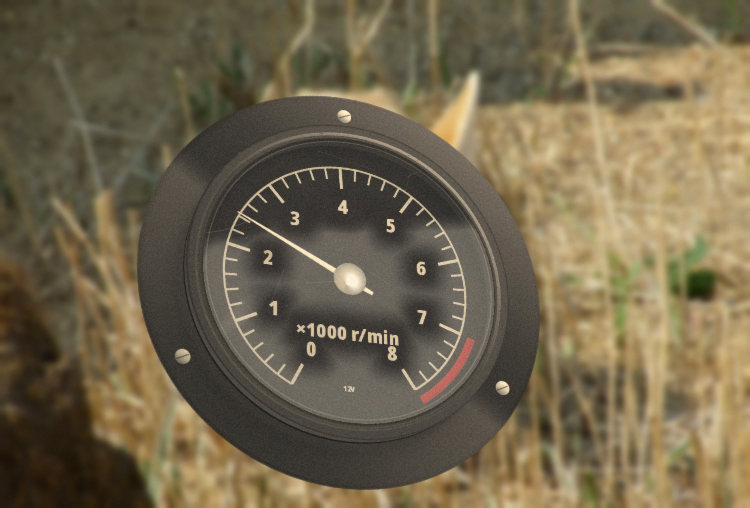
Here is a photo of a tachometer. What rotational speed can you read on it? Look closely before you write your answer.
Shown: 2400 rpm
